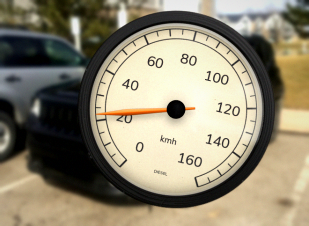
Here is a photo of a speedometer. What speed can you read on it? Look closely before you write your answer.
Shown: 22.5 km/h
